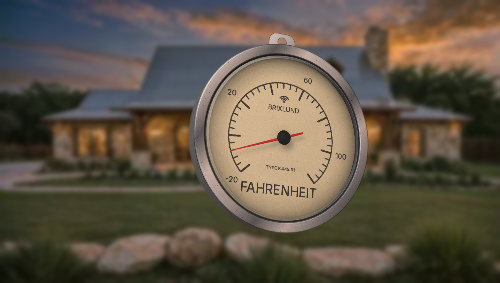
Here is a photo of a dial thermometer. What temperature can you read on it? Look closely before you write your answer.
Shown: -8 °F
